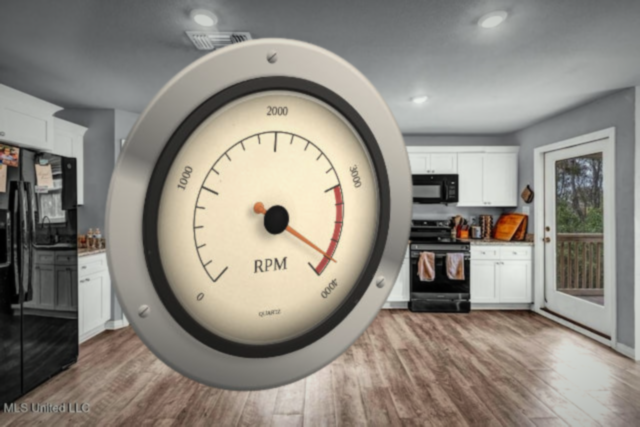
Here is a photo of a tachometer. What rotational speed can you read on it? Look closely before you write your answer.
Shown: 3800 rpm
